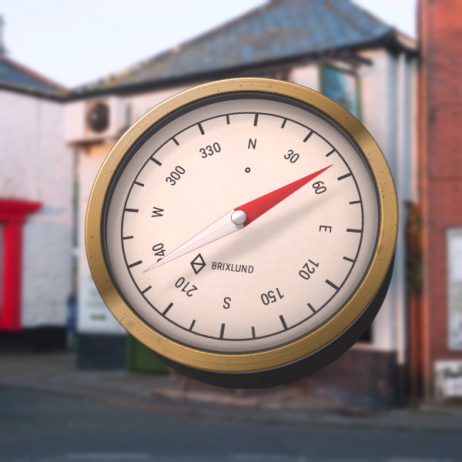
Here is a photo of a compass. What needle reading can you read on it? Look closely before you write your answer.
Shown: 52.5 °
